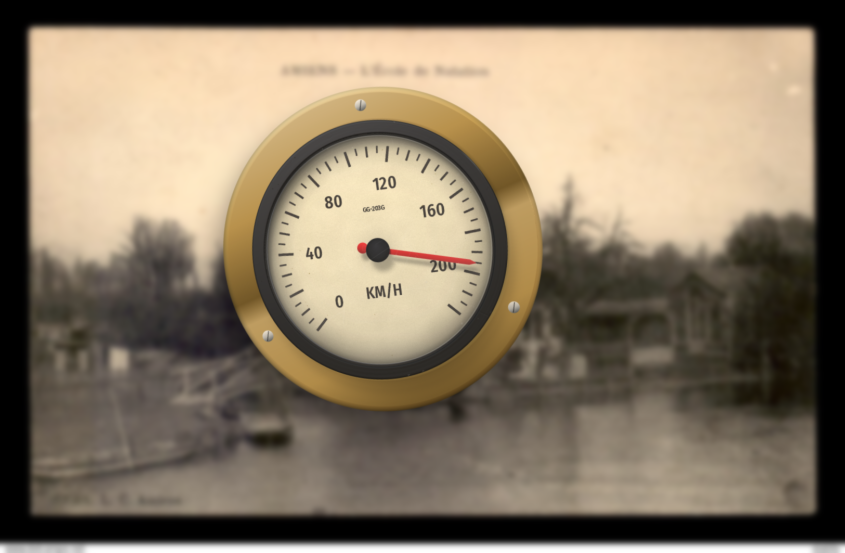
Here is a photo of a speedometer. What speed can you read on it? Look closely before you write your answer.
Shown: 195 km/h
